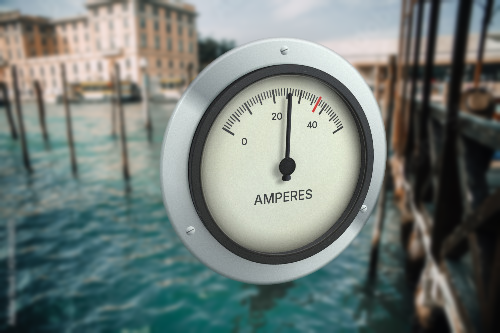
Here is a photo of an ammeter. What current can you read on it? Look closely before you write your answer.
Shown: 25 A
